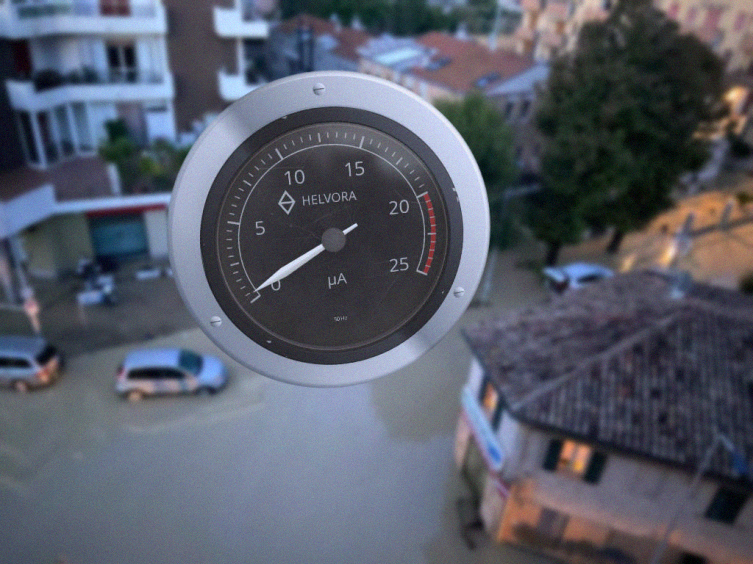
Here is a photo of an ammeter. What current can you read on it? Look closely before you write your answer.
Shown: 0.5 µA
